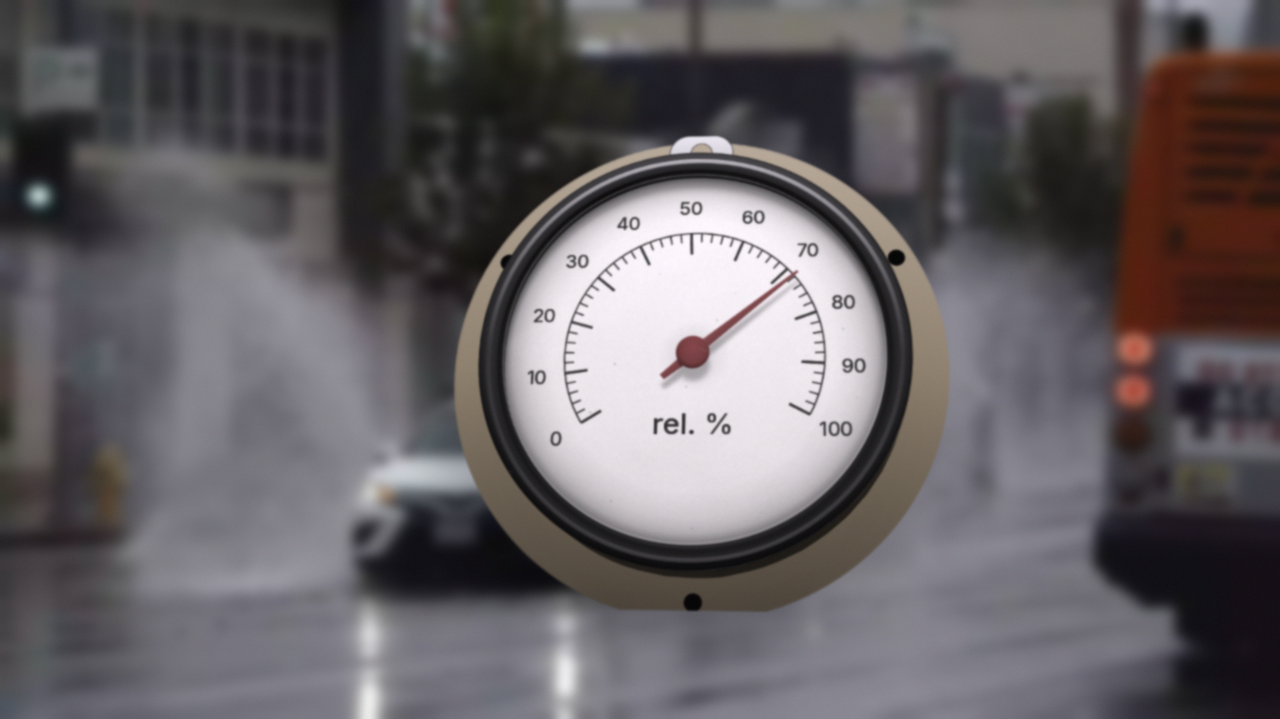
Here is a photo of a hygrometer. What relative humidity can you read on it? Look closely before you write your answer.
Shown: 72 %
